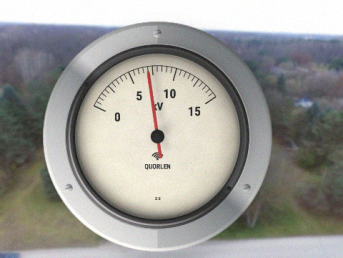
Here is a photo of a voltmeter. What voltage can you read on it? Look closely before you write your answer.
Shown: 7 kV
